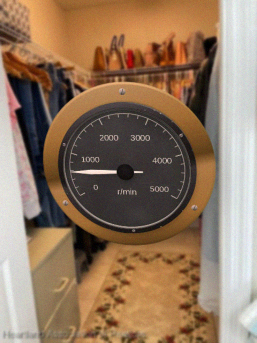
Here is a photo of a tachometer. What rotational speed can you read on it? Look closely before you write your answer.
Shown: 600 rpm
